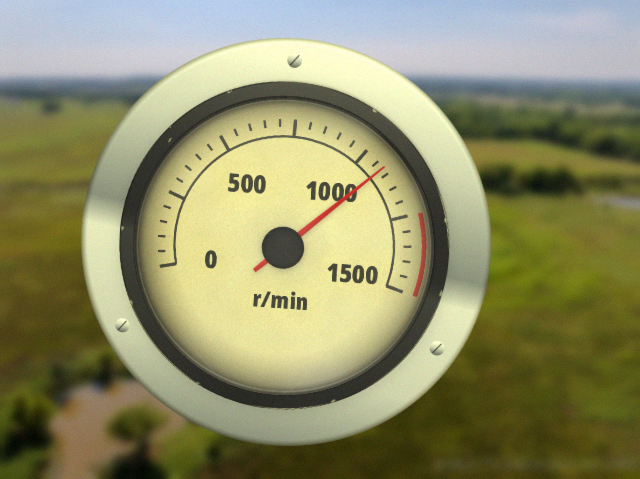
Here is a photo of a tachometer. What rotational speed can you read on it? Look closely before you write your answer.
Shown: 1075 rpm
